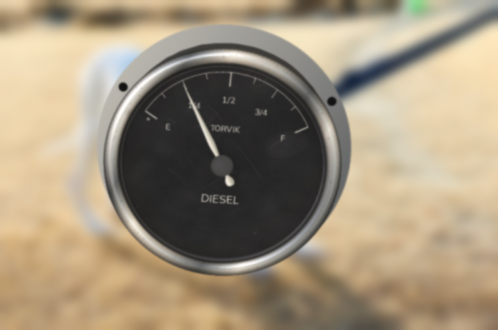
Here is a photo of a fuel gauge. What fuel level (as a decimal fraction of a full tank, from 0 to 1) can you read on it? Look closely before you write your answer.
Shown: 0.25
